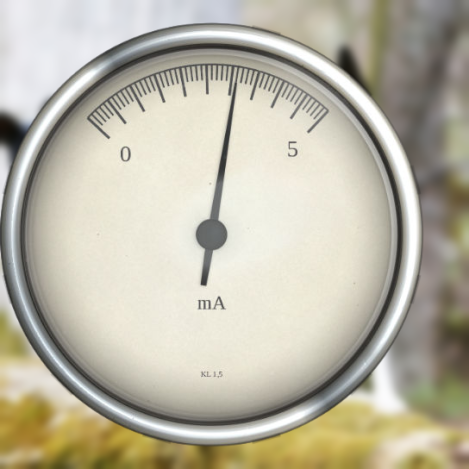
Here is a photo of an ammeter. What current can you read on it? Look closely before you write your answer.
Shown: 3.1 mA
